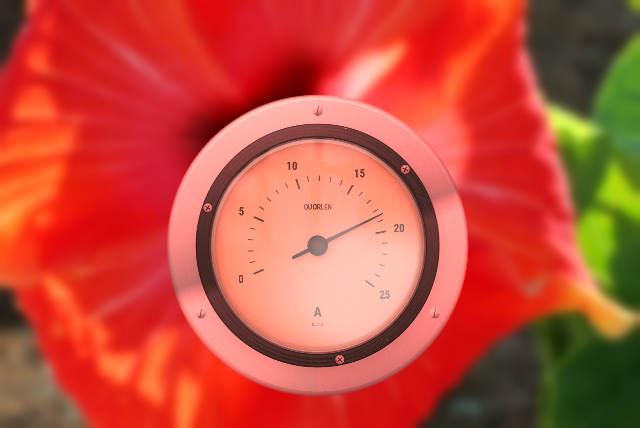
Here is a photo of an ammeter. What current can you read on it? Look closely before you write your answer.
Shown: 18.5 A
